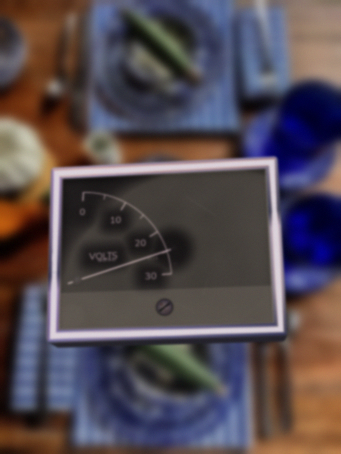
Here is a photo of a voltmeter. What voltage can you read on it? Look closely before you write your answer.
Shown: 25 V
